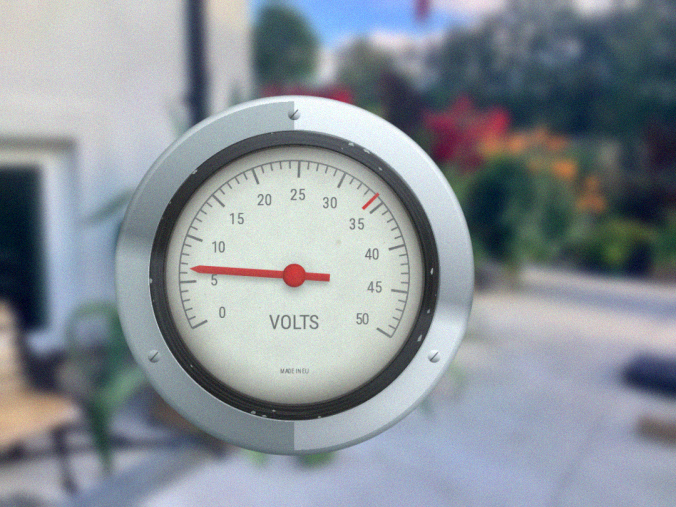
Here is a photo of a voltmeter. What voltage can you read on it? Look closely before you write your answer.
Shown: 6.5 V
